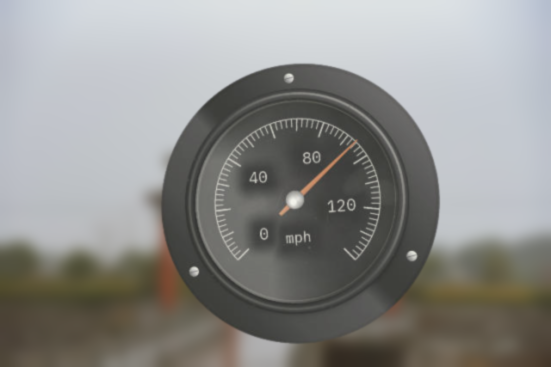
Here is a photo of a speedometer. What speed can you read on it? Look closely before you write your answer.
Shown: 94 mph
